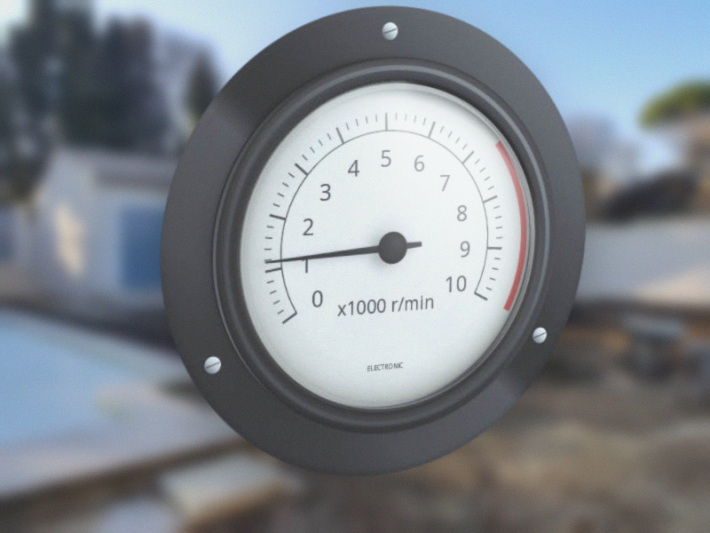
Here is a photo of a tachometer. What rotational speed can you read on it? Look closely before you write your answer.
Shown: 1200 rpm
